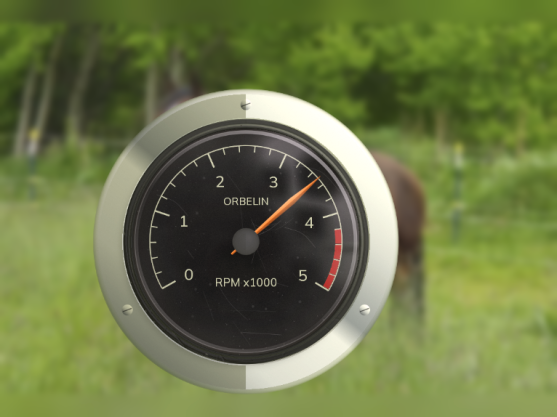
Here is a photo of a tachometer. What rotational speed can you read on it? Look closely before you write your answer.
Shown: 3500 rpm
